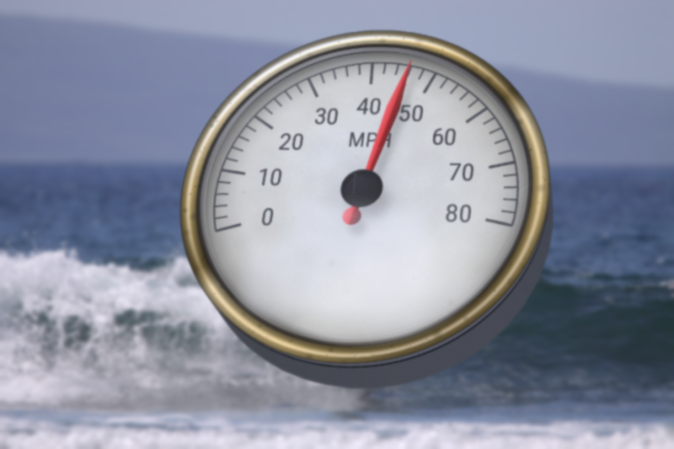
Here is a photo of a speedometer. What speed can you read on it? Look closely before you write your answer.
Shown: 46 mph
